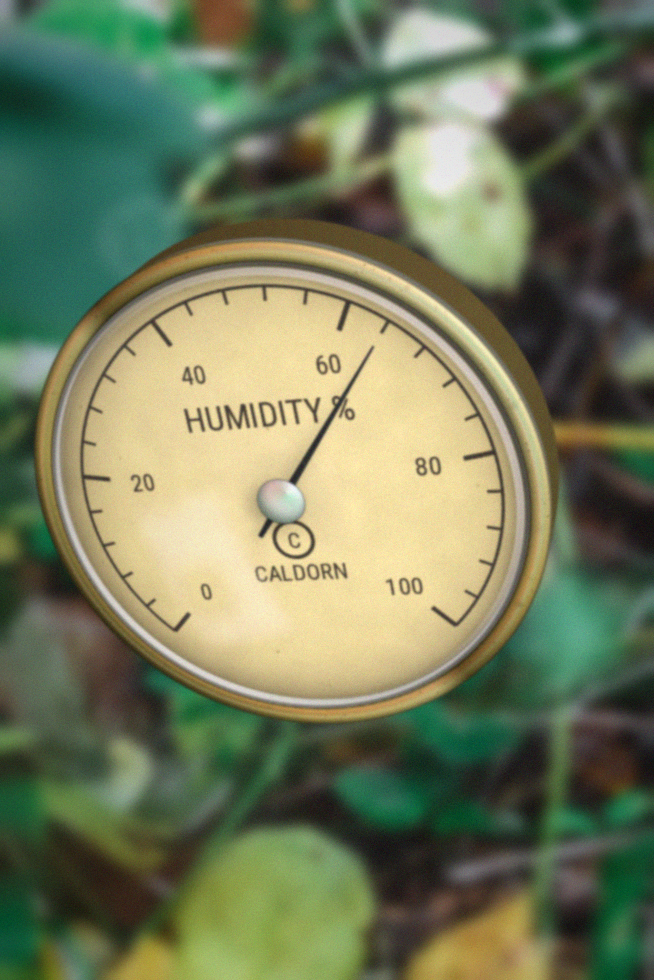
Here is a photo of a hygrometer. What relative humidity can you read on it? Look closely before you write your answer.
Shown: 64 %
